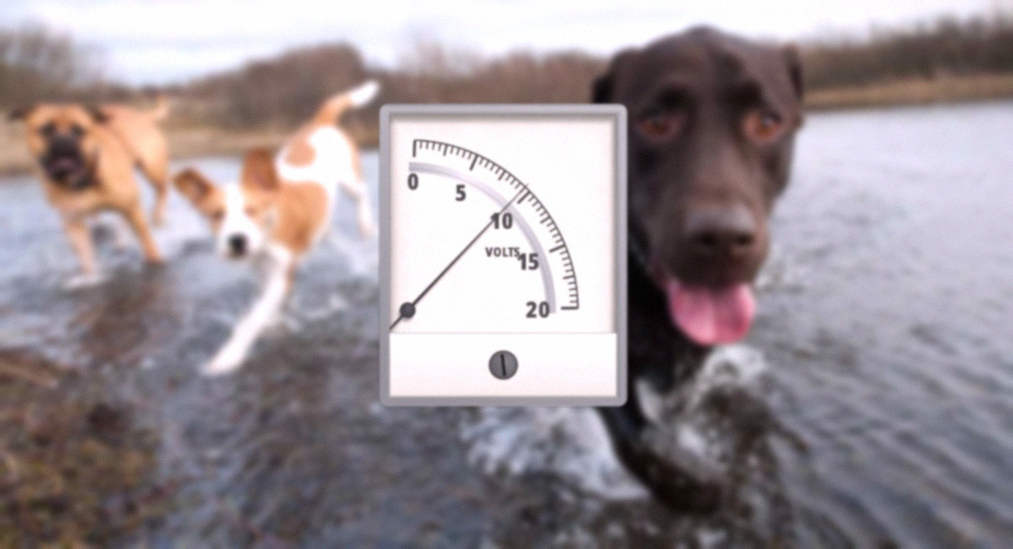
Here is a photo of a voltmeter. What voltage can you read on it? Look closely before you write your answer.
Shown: 9.5 V
